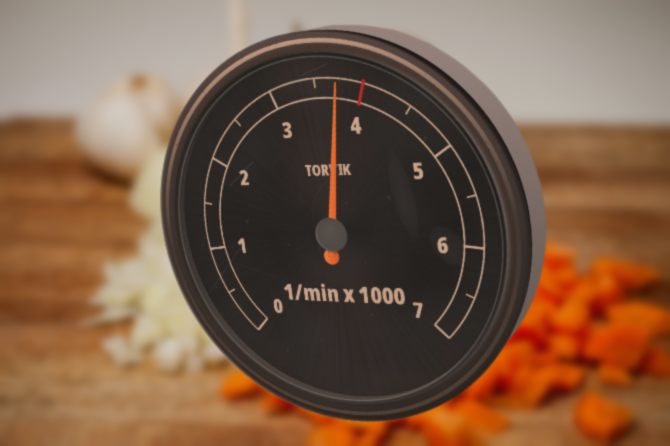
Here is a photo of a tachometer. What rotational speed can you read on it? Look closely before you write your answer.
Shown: 3750 rpm
